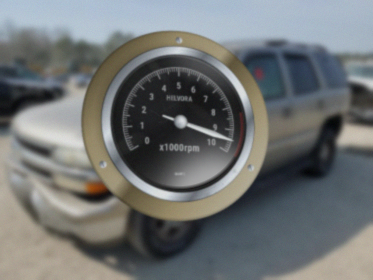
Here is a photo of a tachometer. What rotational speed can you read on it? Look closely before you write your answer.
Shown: 9500 rpm
